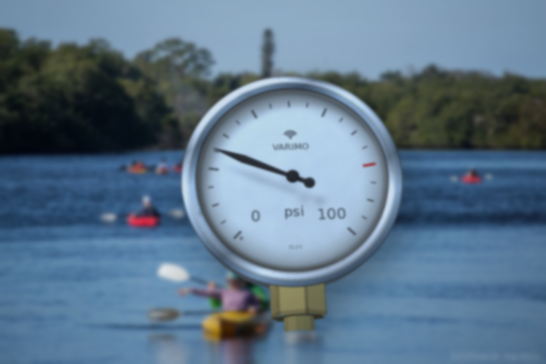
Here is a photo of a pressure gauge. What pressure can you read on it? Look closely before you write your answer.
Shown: 25 psi
